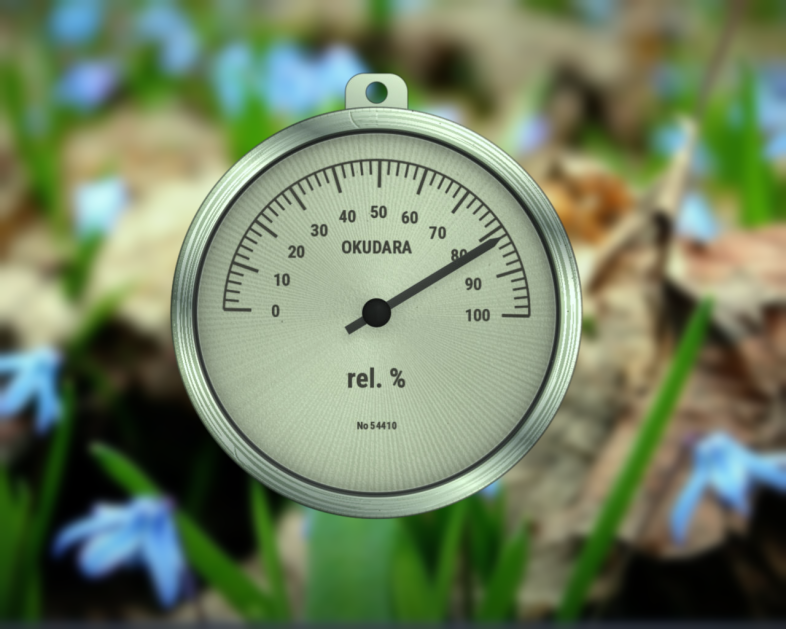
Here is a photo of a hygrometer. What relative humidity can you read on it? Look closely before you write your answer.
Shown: 82 %
